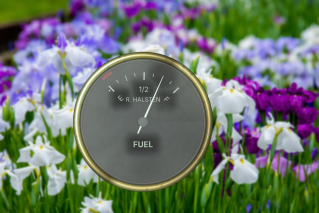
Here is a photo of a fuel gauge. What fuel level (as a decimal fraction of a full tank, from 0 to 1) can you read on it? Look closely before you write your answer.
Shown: 0.75
